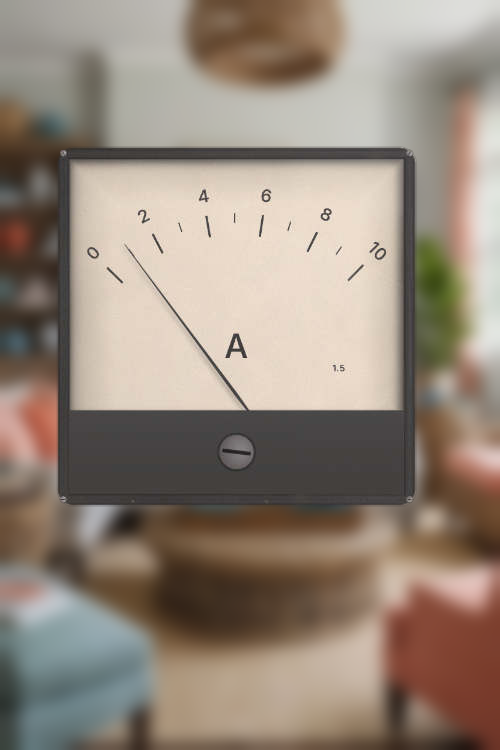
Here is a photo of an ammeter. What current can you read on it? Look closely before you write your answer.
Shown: 1 A
